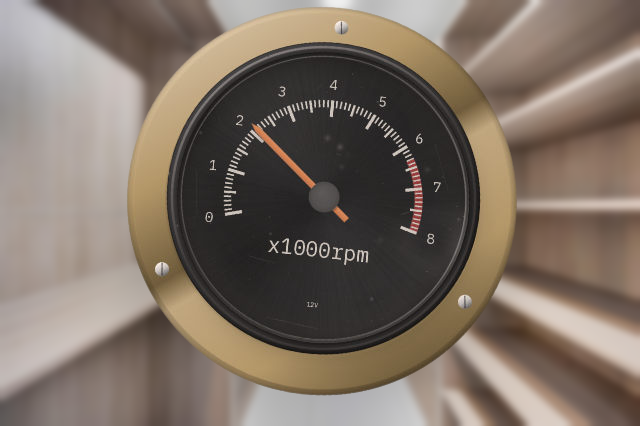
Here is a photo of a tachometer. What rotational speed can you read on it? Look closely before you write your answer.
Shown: 2100 rpm
